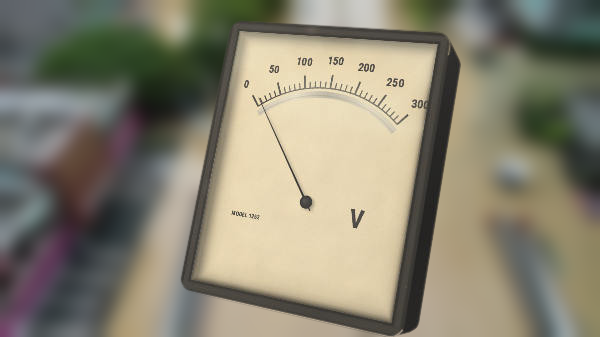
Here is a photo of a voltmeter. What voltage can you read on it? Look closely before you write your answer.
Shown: 10 V
